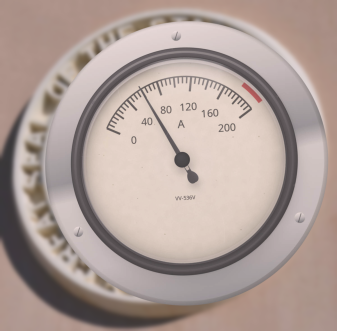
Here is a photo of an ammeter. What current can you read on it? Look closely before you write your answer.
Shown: 60 A
